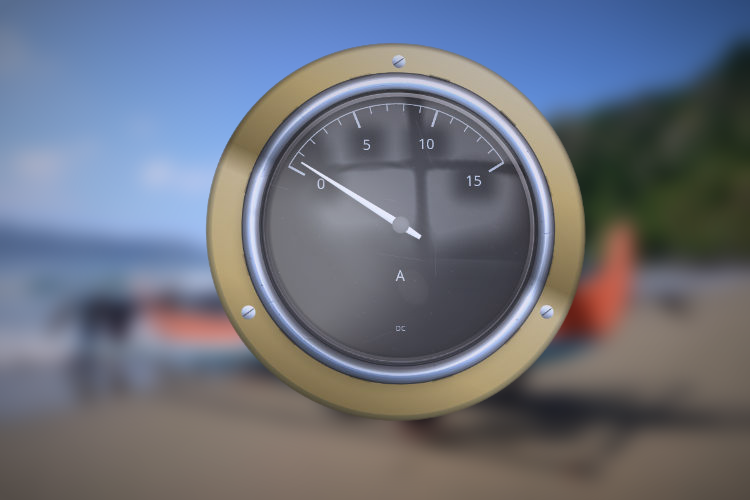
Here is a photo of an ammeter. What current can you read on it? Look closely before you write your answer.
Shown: 0.5 A
